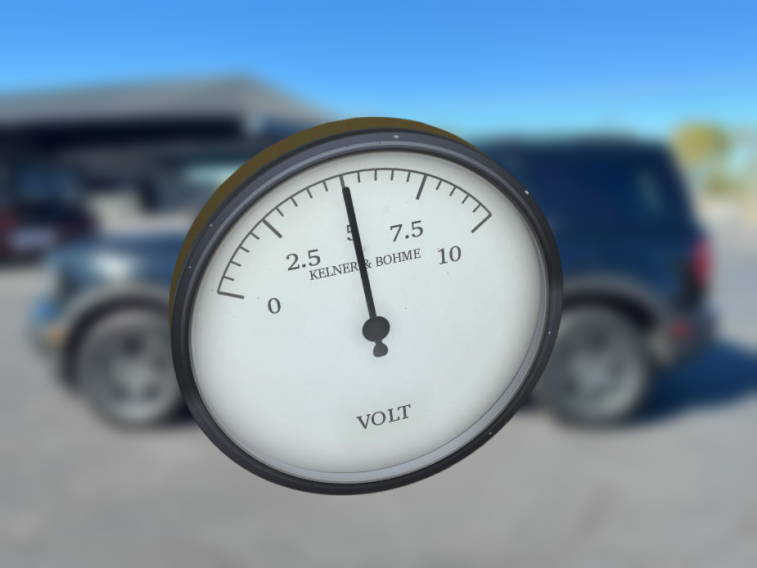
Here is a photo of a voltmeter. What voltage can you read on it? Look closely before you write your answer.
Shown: 5 V
